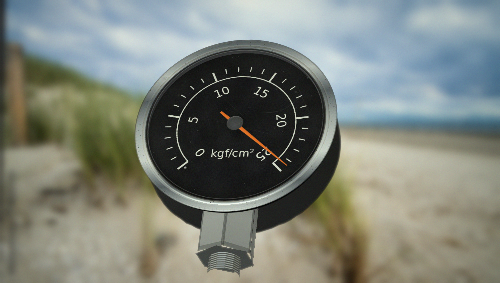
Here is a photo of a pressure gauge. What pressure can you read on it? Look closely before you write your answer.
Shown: 24.5 kg/cm²
